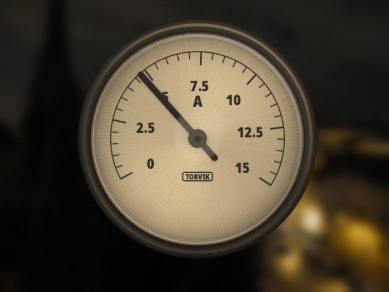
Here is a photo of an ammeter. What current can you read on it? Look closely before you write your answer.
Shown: 4.75 A
